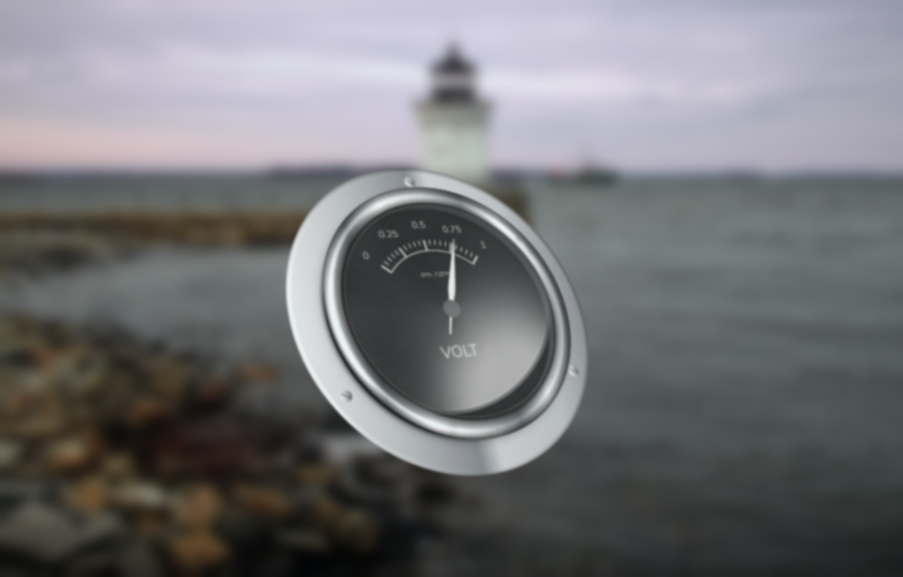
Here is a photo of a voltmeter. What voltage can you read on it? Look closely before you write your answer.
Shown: 0.75 V
